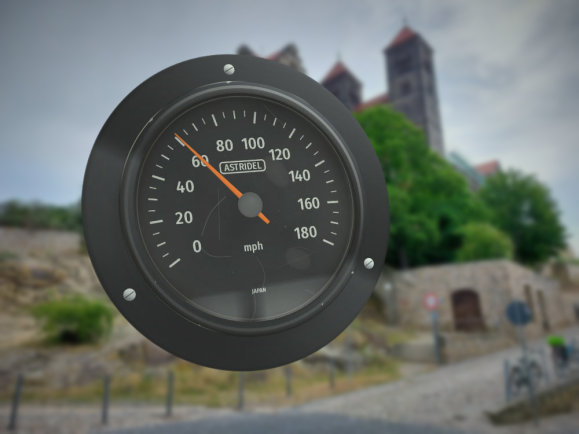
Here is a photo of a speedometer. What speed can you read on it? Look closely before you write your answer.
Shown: 60 mph
